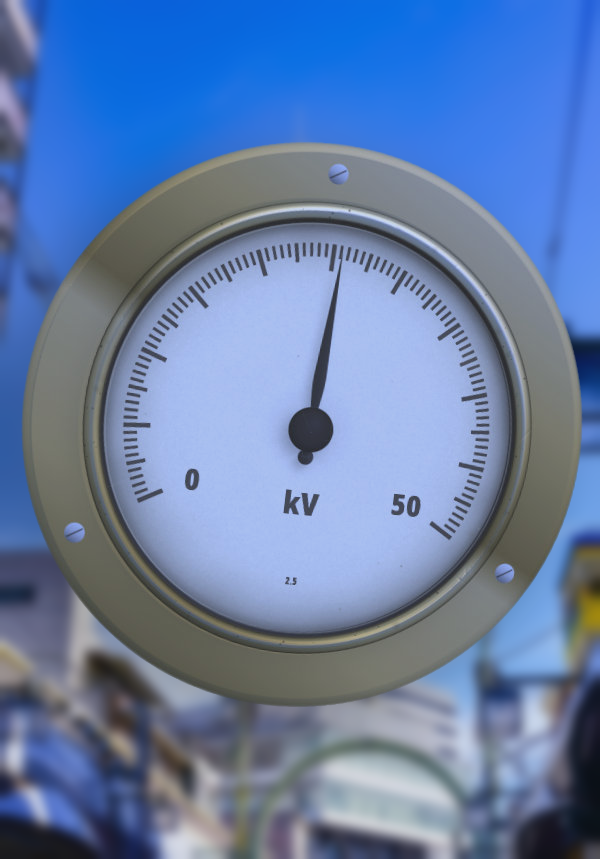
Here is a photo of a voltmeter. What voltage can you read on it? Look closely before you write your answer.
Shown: 25.5 kV
